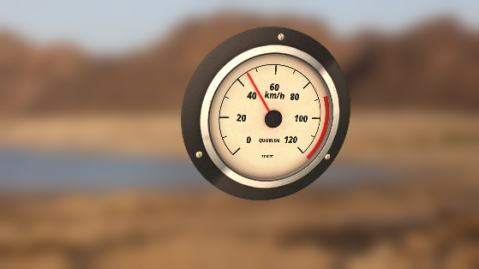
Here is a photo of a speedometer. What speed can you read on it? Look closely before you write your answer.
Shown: 45 km/h
